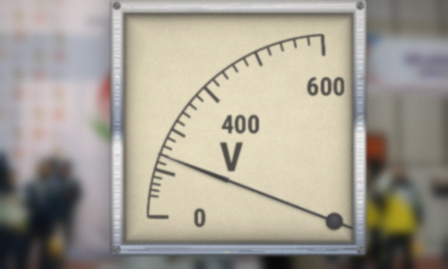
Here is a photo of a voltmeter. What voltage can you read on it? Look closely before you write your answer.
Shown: 240 V
